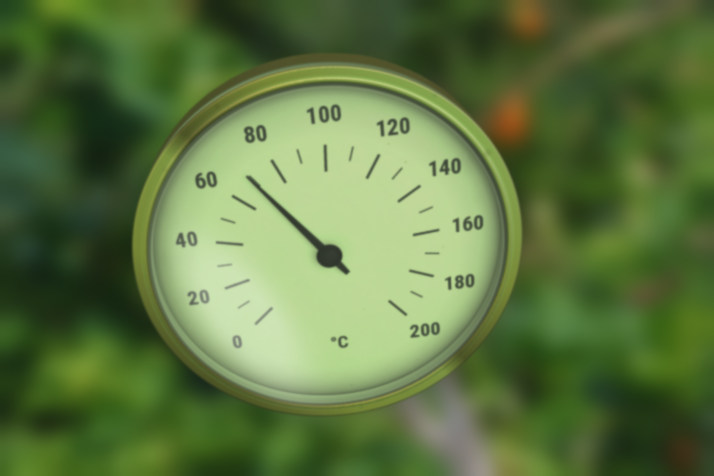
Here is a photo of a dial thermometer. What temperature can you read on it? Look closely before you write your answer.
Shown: 70 °C
